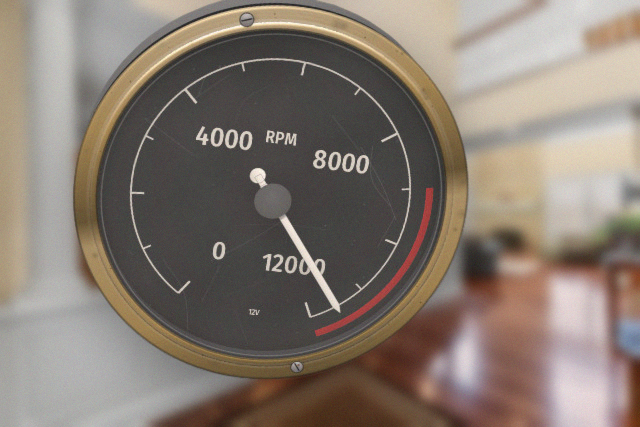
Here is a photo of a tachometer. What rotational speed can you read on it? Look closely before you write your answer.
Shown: 11500 rpm
